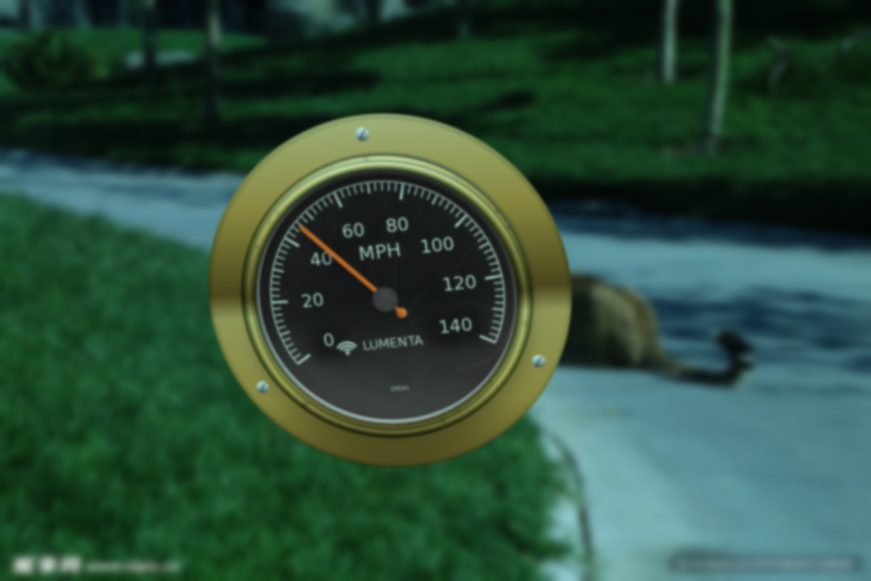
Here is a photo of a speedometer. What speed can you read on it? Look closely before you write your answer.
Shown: 46 mph
